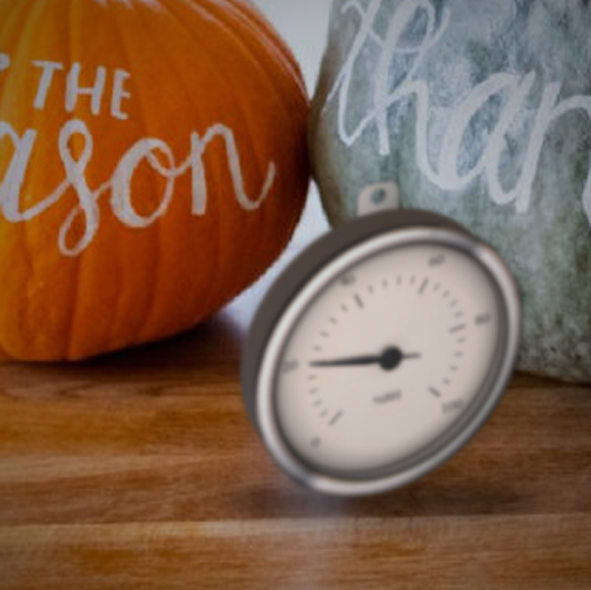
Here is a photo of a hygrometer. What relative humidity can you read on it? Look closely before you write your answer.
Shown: 20 %
